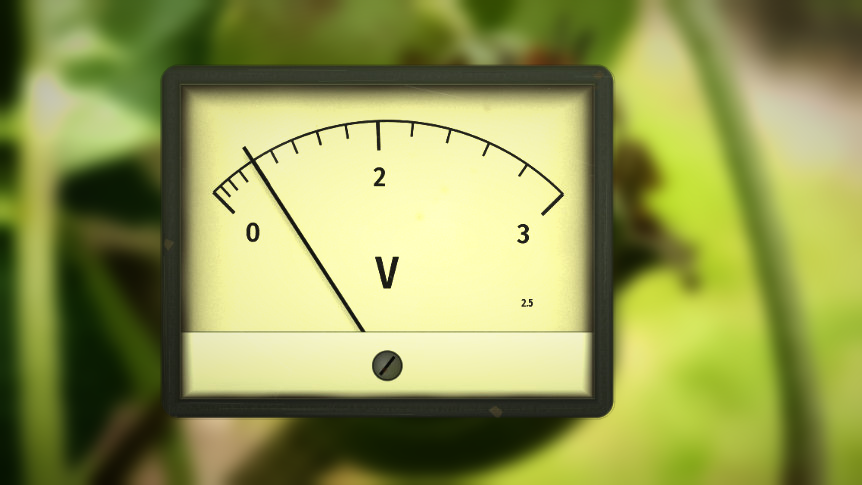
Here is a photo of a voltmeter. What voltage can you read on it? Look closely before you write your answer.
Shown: 1 V
